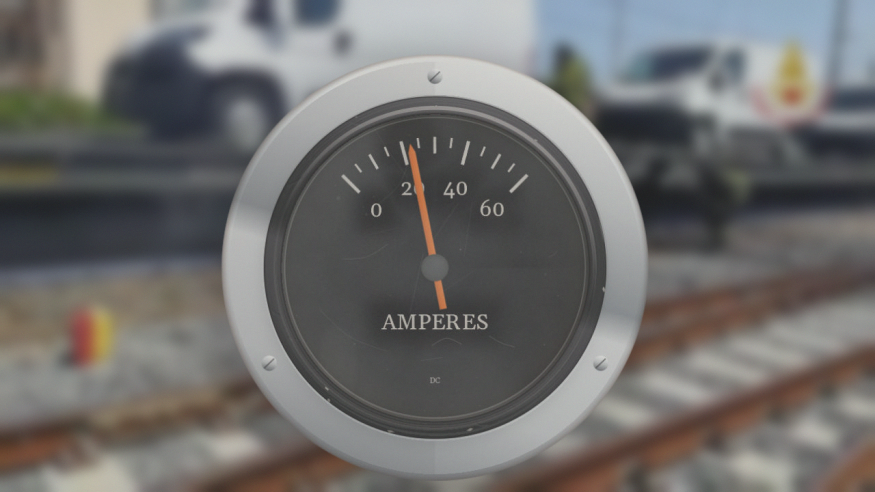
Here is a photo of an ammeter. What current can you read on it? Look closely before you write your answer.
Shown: 22.5 A
